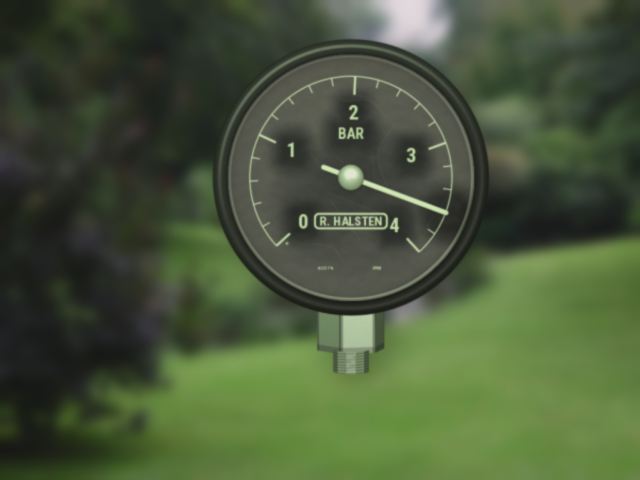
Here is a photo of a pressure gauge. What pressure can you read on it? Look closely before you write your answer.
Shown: 3.6 bar
